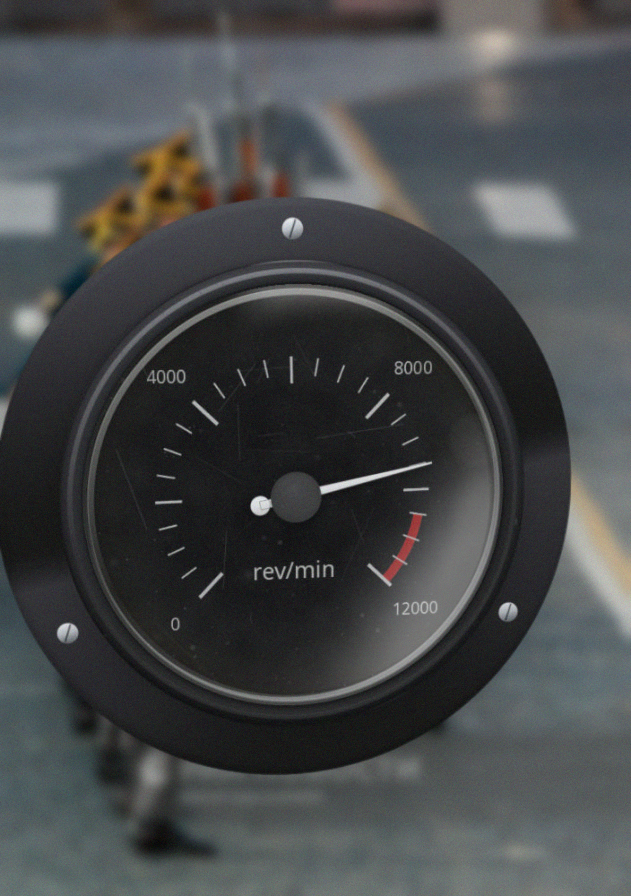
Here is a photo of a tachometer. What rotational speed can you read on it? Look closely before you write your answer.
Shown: 9500 rpm
